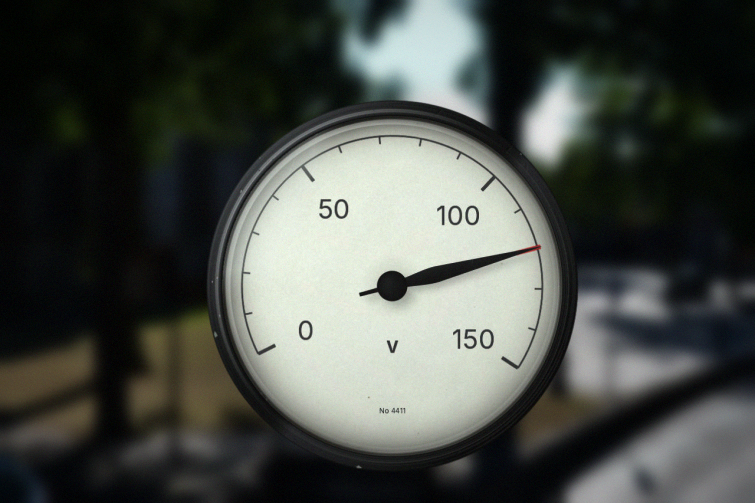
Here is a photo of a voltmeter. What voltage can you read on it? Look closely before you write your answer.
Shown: 120 V
